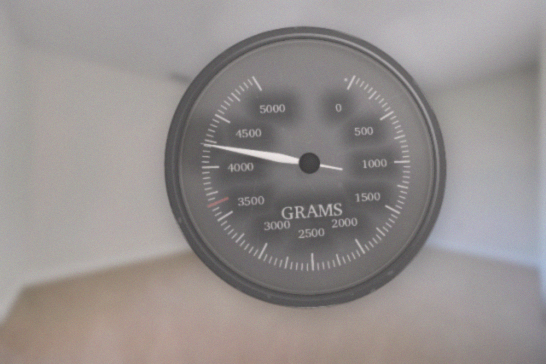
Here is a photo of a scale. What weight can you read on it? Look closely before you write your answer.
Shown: 4200 g
